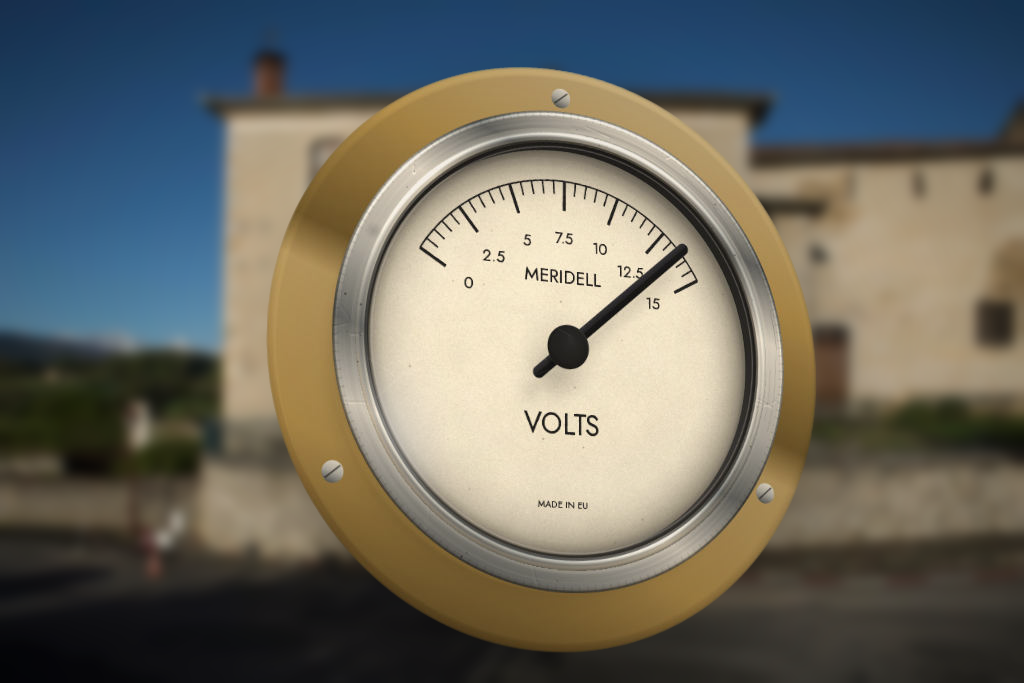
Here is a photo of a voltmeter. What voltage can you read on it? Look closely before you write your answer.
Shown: 13.5 V
